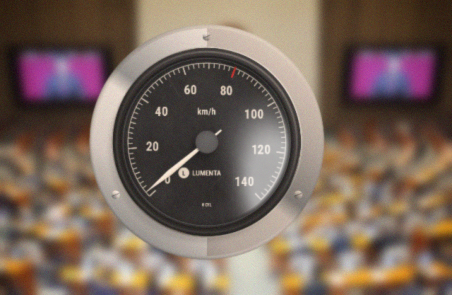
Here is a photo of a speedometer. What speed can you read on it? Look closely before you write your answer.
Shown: 2 km/h
